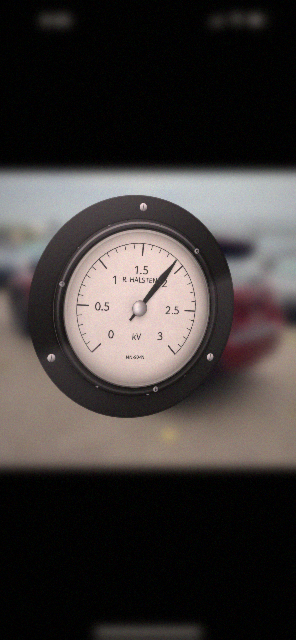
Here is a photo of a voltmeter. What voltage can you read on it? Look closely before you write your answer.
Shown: 1.9 kV
